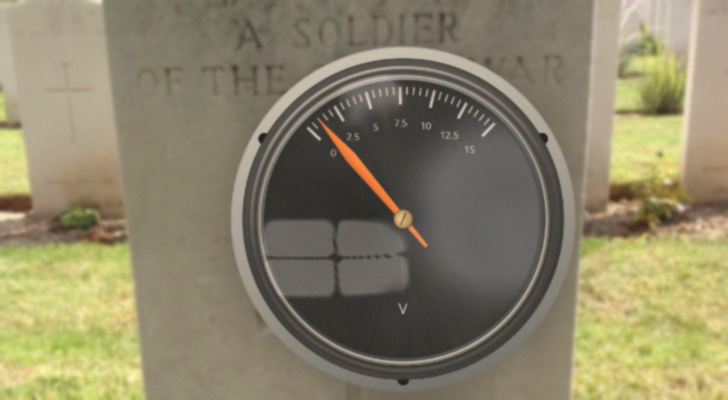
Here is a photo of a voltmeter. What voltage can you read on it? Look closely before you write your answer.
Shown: 1 V
